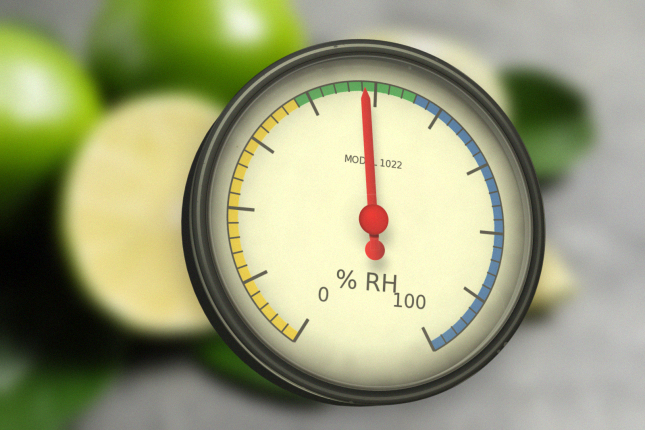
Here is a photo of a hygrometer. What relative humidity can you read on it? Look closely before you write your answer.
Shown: 48 %
